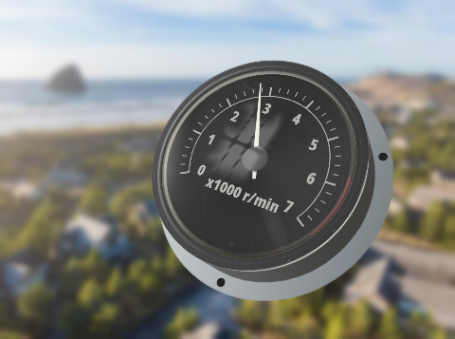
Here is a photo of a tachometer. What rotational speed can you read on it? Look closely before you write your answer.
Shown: 2800 rpm
